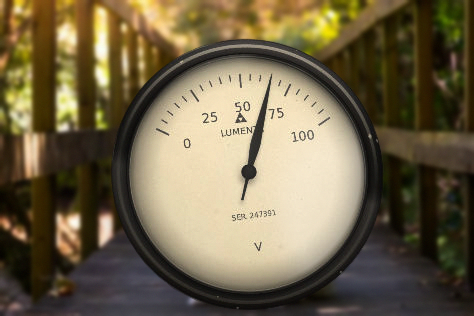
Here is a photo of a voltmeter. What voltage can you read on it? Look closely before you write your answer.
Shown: 65 V
